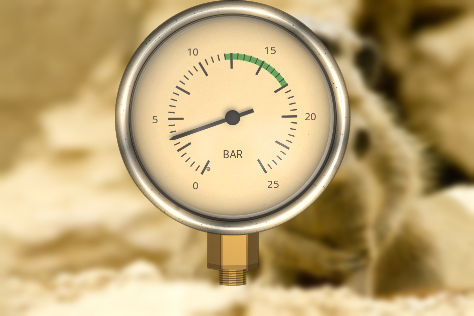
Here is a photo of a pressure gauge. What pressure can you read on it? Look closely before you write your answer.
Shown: 3.5 bar
